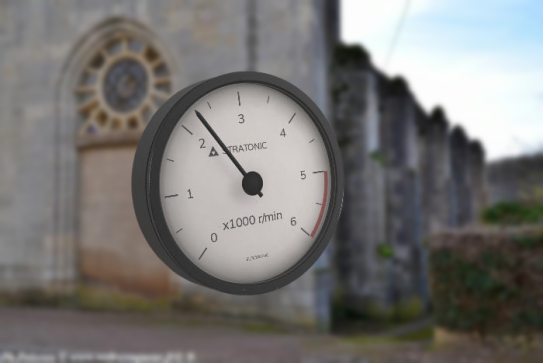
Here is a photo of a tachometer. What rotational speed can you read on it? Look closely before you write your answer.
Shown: 2250 rpm
